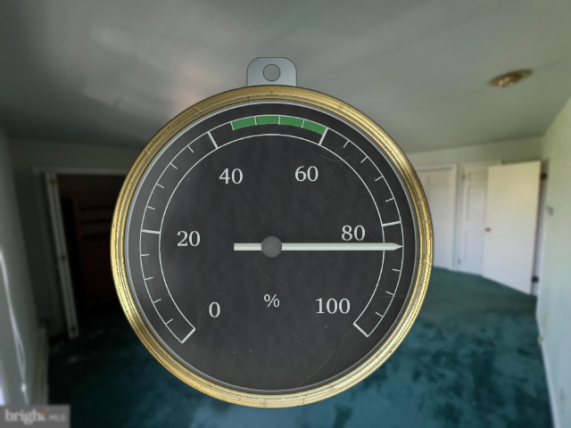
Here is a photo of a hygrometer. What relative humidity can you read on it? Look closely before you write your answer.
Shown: 84 %
